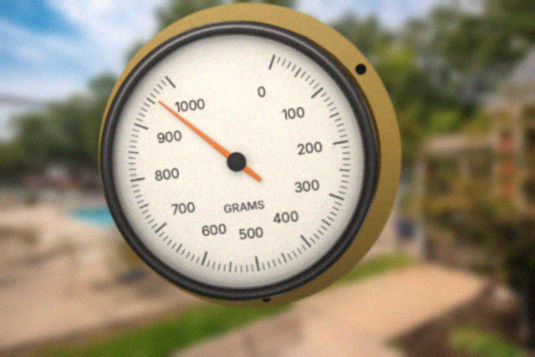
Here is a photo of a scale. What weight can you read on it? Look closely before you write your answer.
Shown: 960 g
